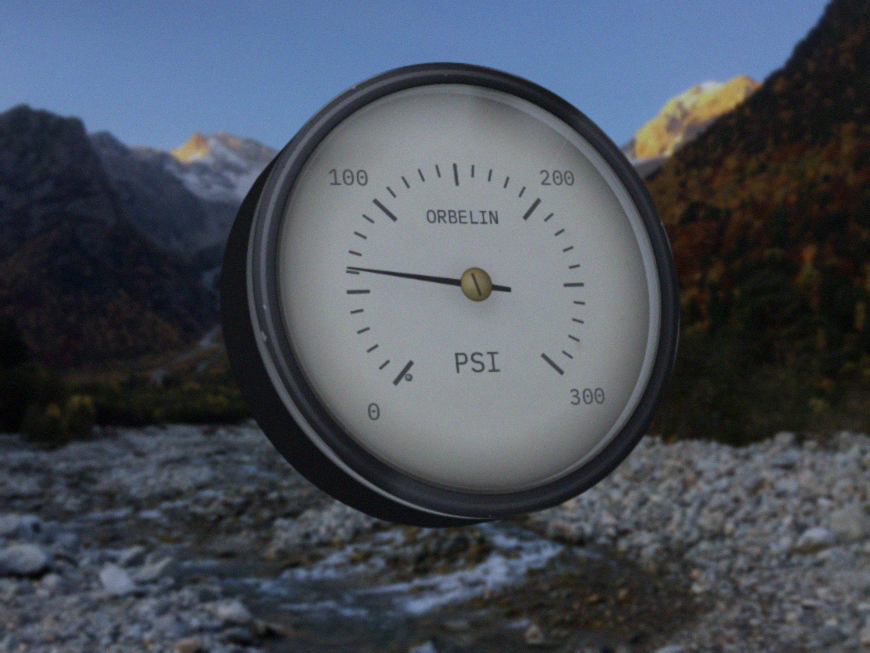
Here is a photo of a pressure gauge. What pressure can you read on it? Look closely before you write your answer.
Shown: 60 psi
